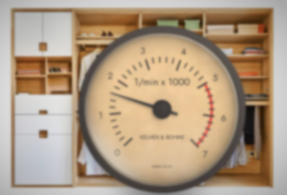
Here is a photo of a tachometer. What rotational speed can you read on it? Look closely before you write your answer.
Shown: 1600 rpm
